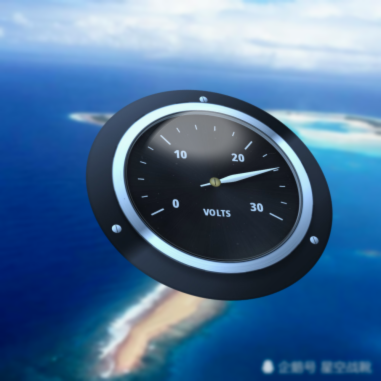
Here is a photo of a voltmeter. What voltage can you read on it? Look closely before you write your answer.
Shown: 24 V
